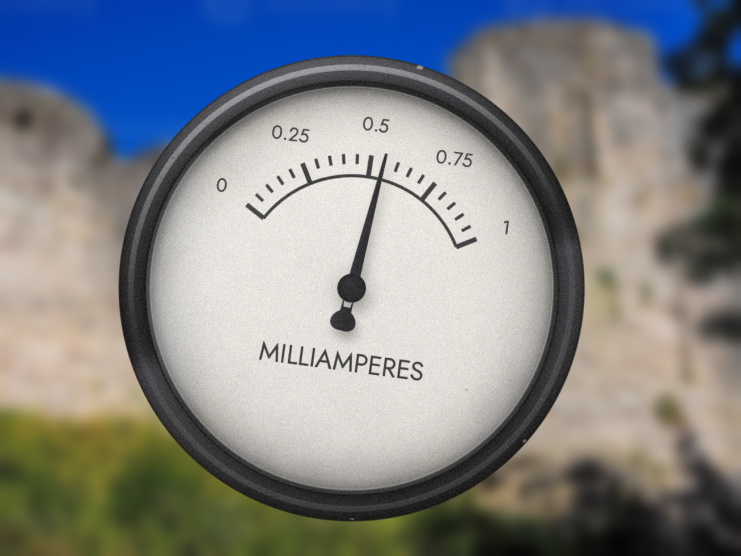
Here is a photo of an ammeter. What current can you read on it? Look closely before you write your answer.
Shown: 0.55 mA
